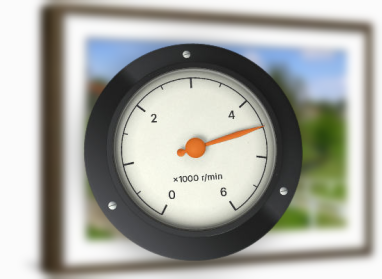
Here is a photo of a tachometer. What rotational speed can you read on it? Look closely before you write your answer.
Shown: 4500 rpm
